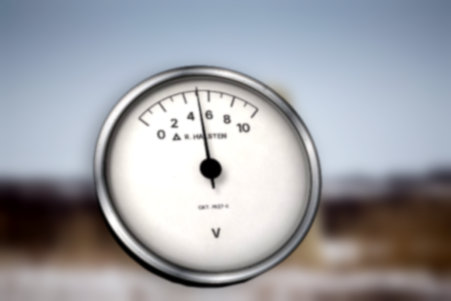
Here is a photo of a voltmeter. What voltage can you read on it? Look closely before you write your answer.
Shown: 5 V
